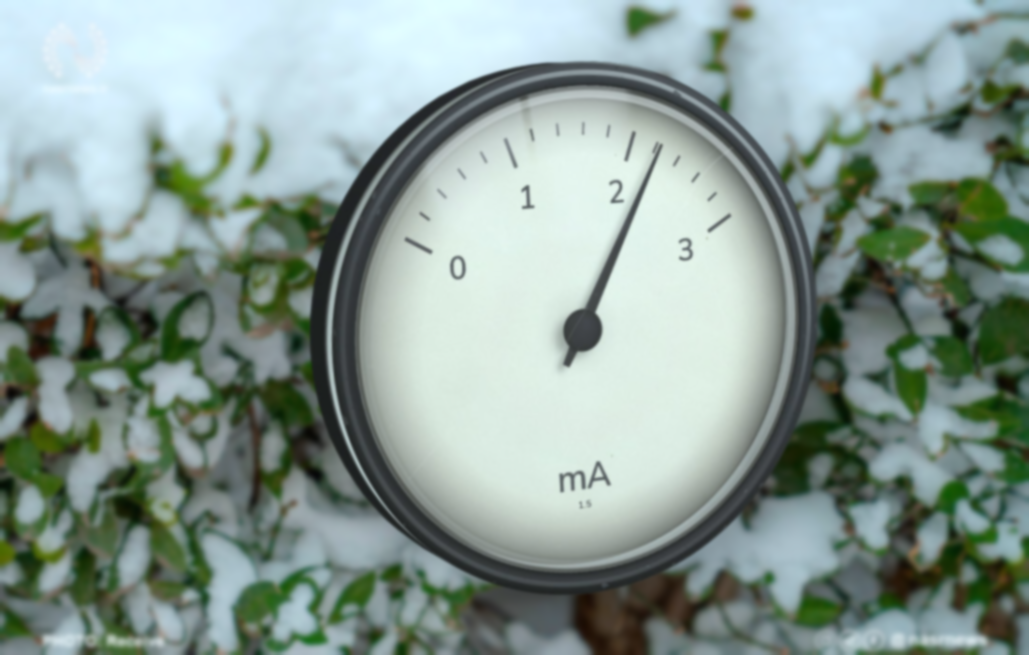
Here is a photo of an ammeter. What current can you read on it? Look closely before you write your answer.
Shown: 2.2 mA
